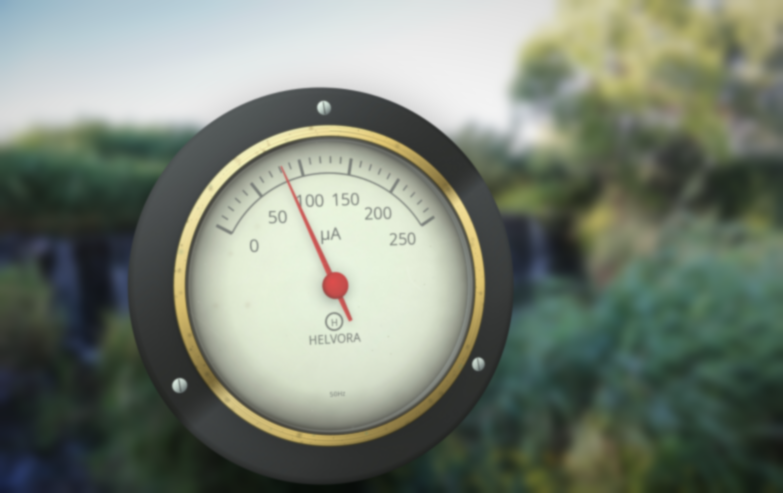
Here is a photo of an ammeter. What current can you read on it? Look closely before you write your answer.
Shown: 80 µA
